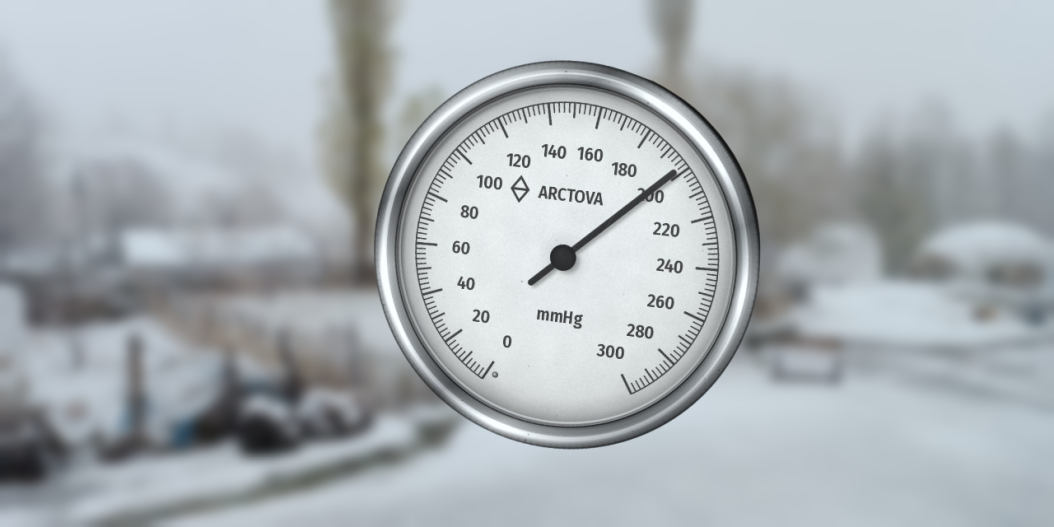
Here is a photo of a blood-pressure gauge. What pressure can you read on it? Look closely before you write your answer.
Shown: 198 mmHg
